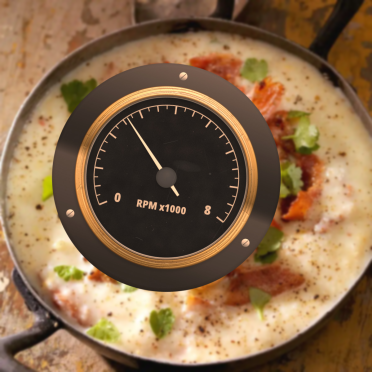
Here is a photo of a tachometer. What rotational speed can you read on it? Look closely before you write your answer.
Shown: 2625 rpm
